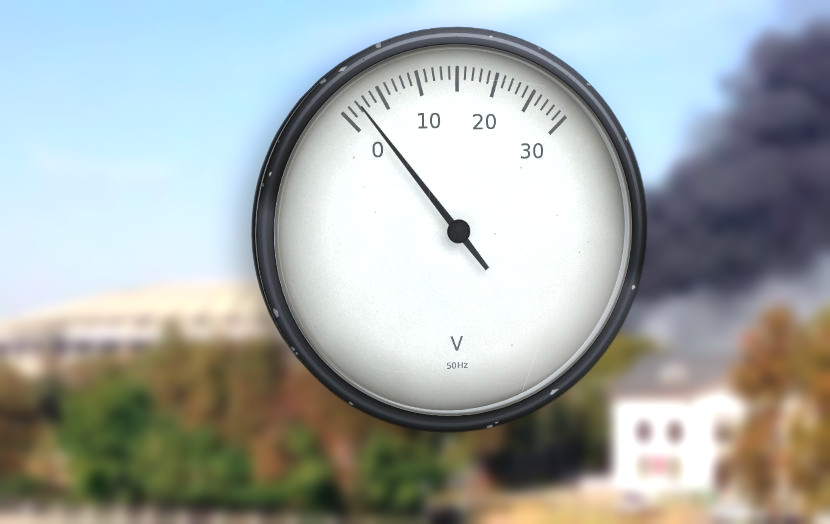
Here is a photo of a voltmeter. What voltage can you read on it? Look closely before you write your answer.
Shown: 2 V
